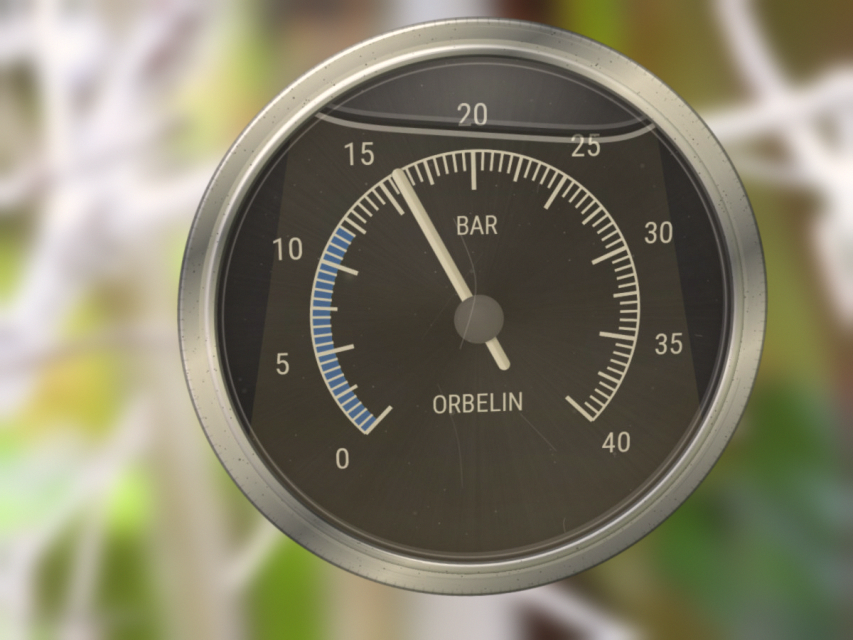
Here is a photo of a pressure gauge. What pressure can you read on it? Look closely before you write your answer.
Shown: 16 bar
